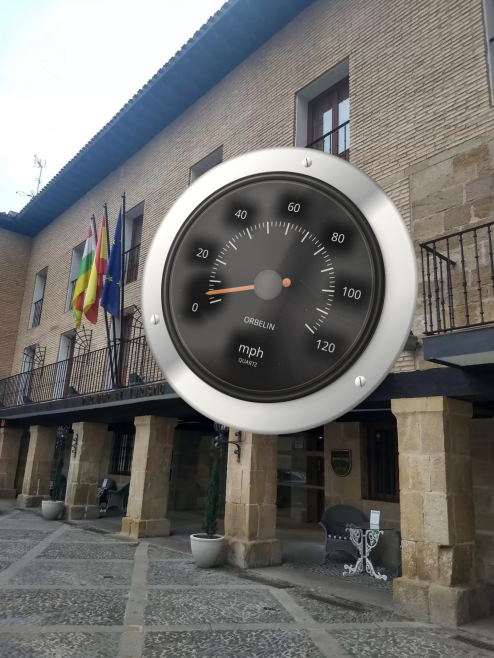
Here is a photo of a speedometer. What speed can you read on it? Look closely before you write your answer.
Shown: 4 mph
